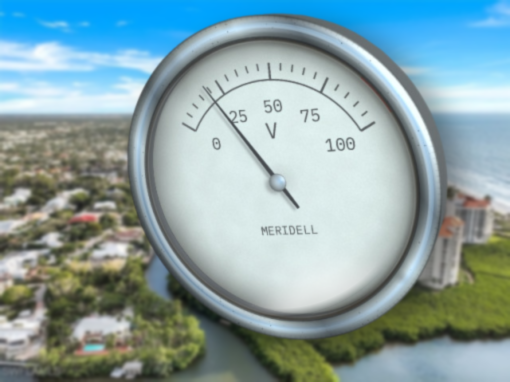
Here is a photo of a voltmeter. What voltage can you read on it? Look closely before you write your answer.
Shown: 20 V
